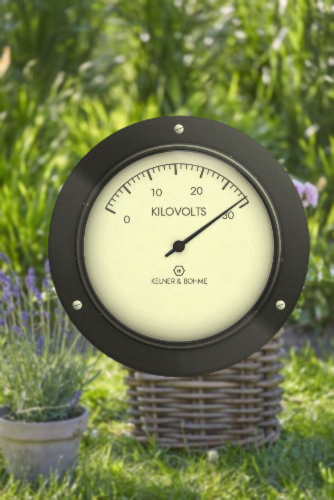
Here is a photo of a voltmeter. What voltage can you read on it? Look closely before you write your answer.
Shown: 29 kV
